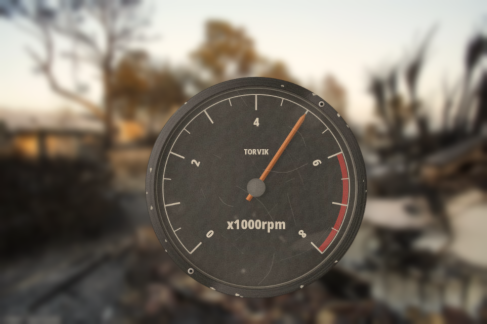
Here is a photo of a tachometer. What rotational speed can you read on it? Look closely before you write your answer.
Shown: 5000 rpm
